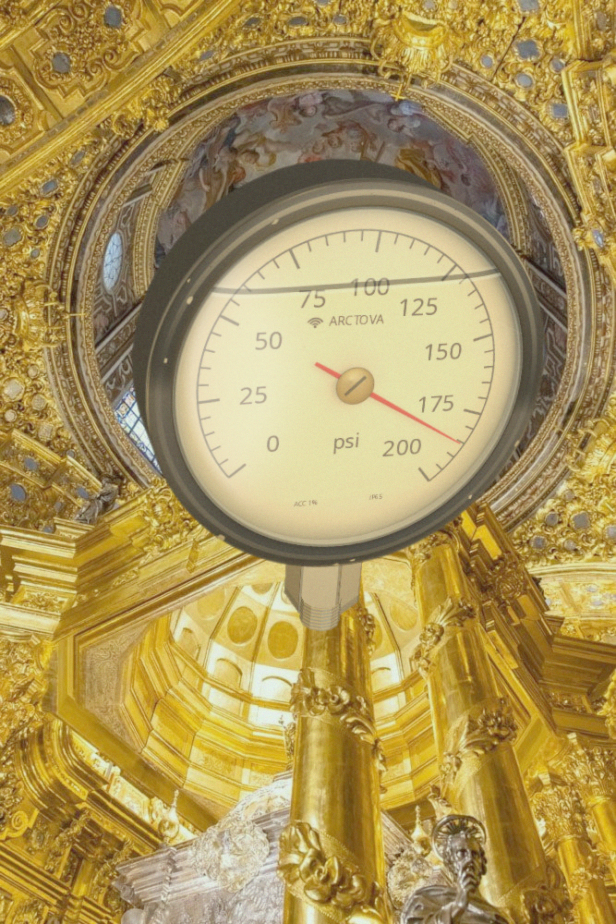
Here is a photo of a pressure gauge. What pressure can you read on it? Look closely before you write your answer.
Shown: 185 psi
